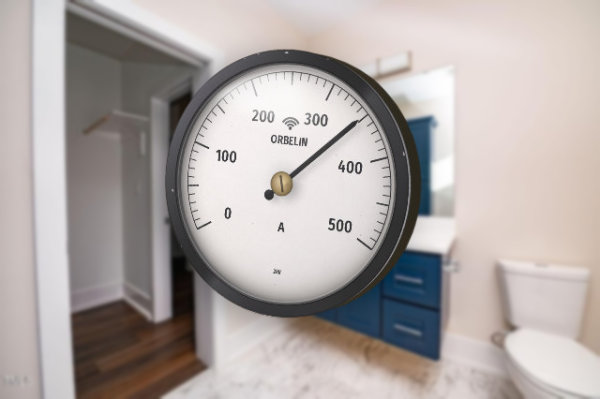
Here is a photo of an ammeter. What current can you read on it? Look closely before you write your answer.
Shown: 350 A
